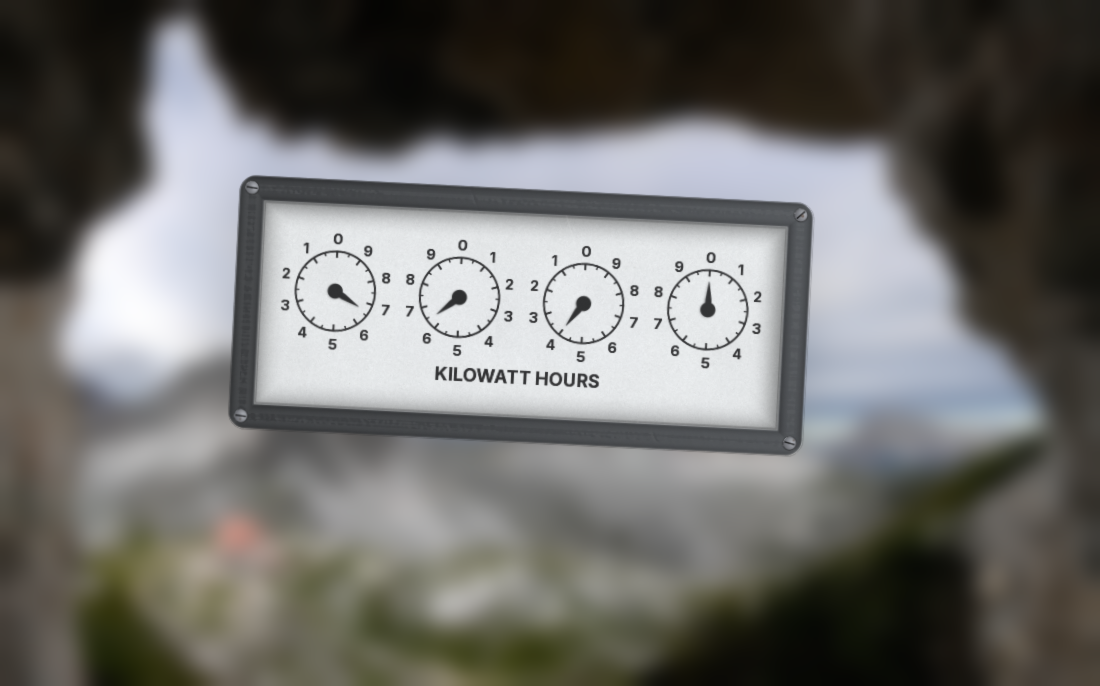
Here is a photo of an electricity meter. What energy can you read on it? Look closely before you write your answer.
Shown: 6640 kWh
